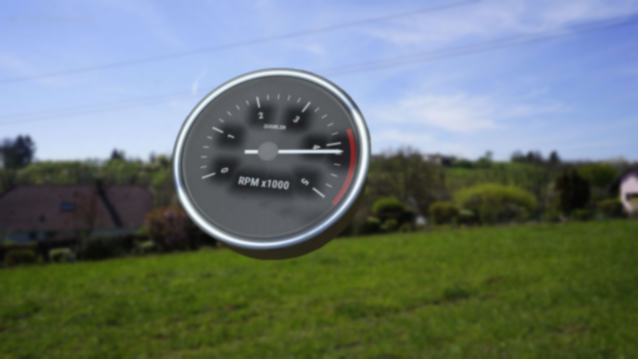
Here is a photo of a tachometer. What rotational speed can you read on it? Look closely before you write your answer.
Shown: 4200 rpm
